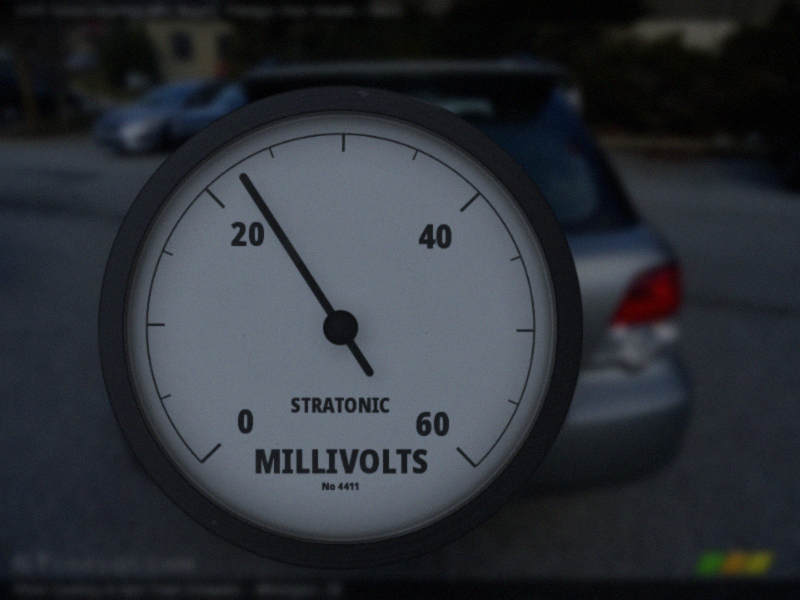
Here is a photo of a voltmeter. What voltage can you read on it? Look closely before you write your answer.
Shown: 22.5 mV
